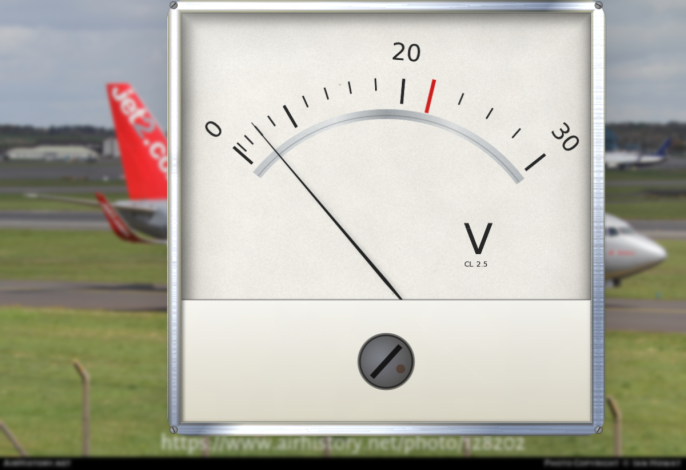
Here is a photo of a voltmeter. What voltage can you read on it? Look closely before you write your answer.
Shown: 6 V
